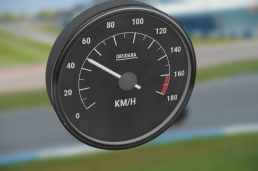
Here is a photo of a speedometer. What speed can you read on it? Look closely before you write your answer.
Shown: 50 km/h
